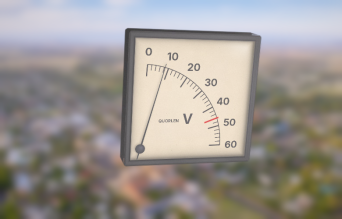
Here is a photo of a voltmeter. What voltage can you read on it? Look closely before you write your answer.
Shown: 8 V
